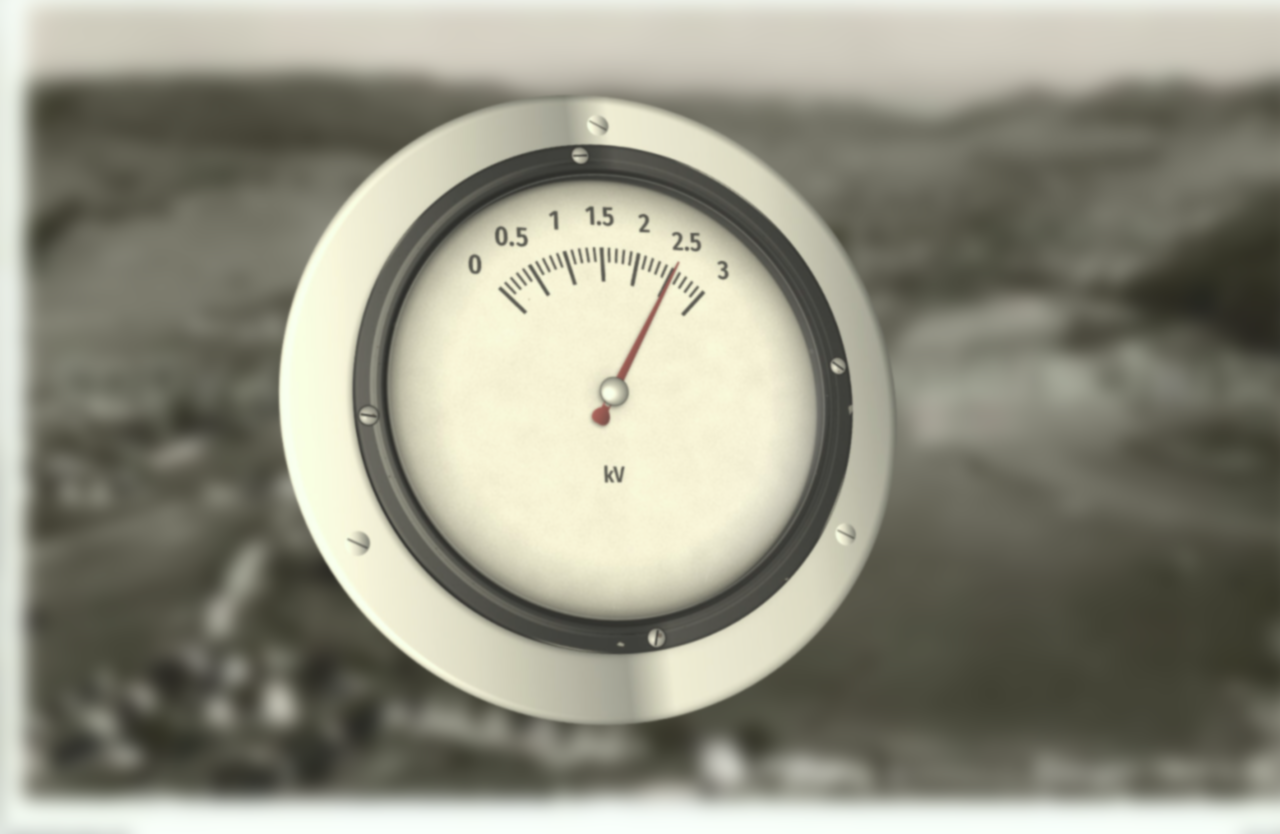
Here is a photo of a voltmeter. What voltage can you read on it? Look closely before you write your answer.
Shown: 2.5 kV
